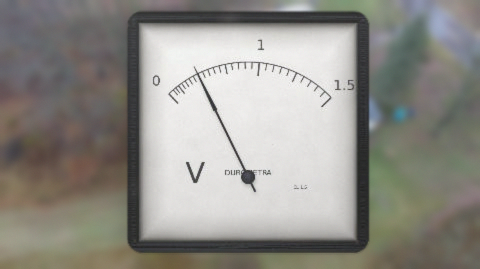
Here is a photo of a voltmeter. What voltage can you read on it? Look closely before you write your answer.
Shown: 0.5 V
